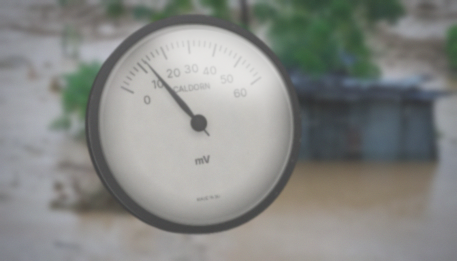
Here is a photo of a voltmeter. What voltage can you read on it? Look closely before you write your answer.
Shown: 12 mV
